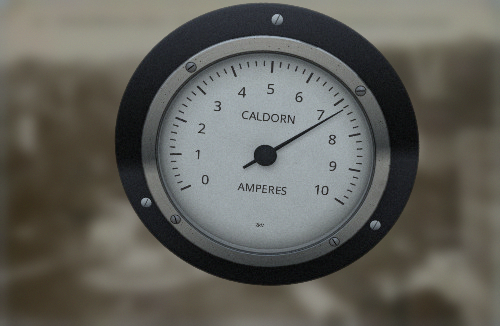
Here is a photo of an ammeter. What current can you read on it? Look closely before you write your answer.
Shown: 7.2 A
